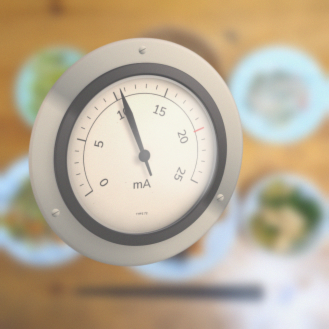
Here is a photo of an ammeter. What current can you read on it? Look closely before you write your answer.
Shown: 10.5 mA
